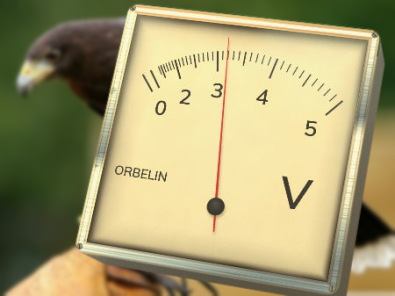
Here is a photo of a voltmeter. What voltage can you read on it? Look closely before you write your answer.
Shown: 3.2 V
